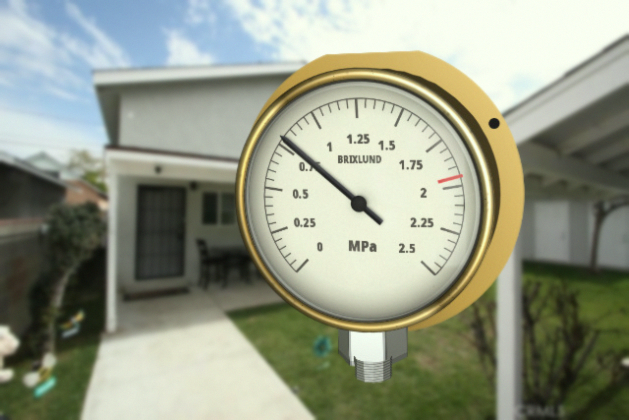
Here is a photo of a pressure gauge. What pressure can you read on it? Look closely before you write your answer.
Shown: 0.8 MPa
